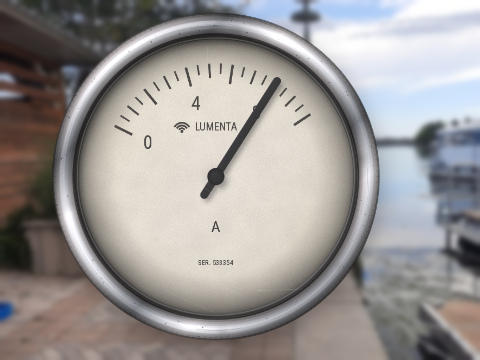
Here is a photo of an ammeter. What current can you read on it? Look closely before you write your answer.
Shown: 8 A
